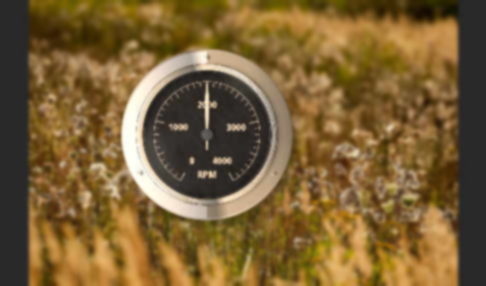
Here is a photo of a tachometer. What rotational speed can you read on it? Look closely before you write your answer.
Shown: 2000 rpm
